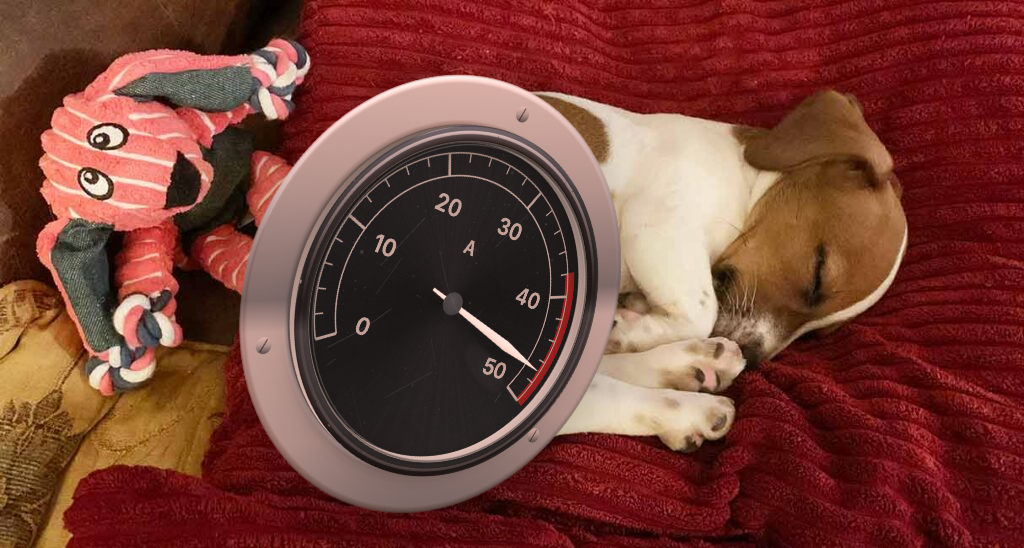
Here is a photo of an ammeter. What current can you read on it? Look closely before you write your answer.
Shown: 47 A
